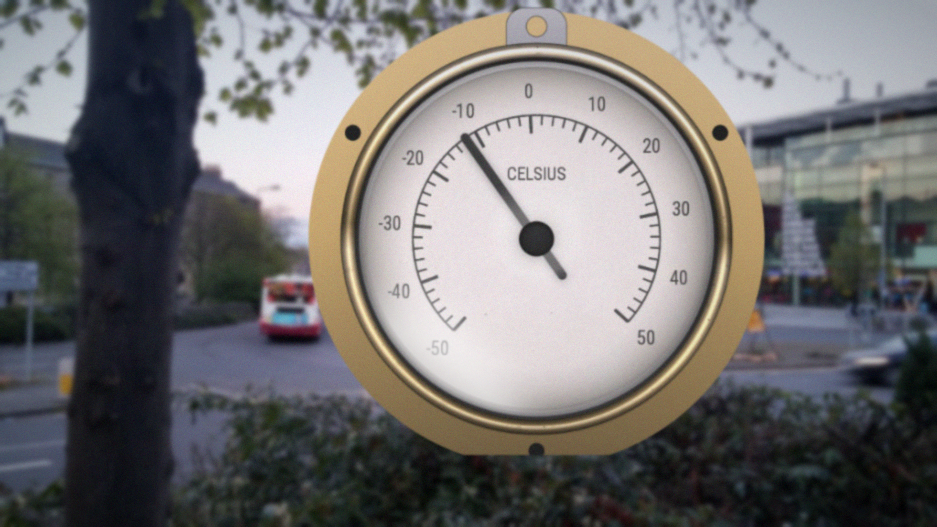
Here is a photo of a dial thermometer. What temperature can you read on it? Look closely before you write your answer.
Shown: -12 °C
